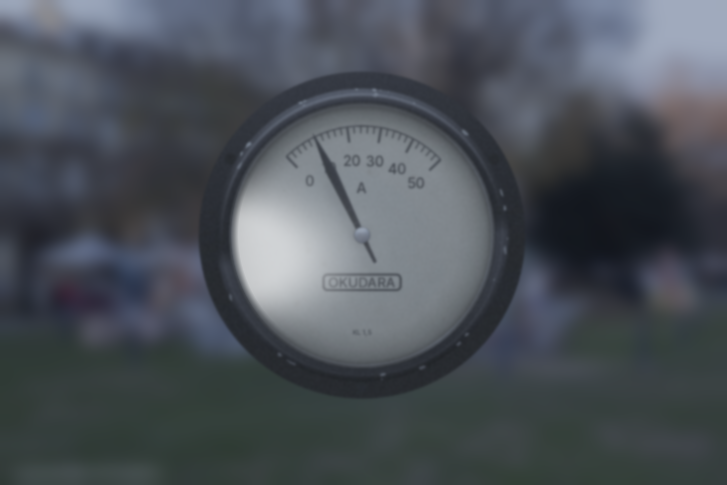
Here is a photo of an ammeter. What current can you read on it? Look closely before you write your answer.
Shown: 10 A
